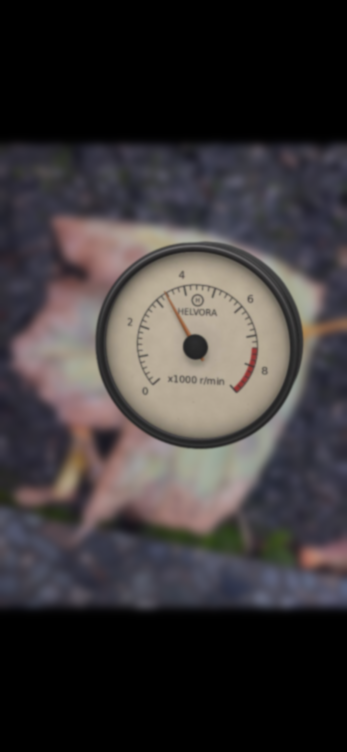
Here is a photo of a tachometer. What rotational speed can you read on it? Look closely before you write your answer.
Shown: 3400 rpm
